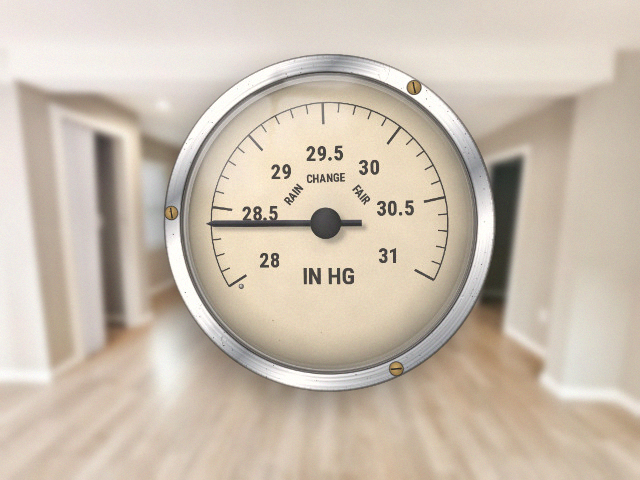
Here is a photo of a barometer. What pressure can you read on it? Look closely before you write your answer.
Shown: 28.4 inHg
